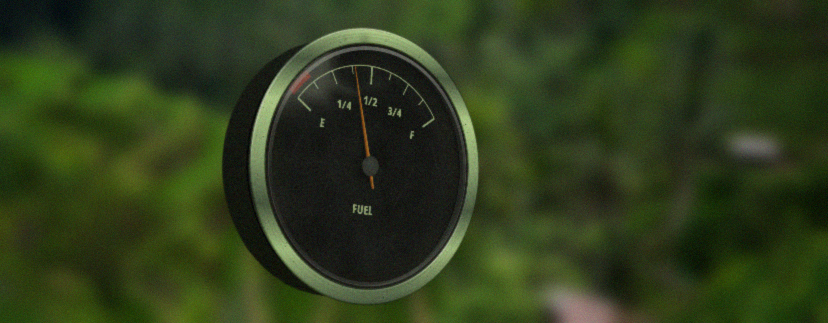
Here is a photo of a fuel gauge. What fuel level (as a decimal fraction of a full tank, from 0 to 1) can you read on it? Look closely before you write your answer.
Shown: 0.375
